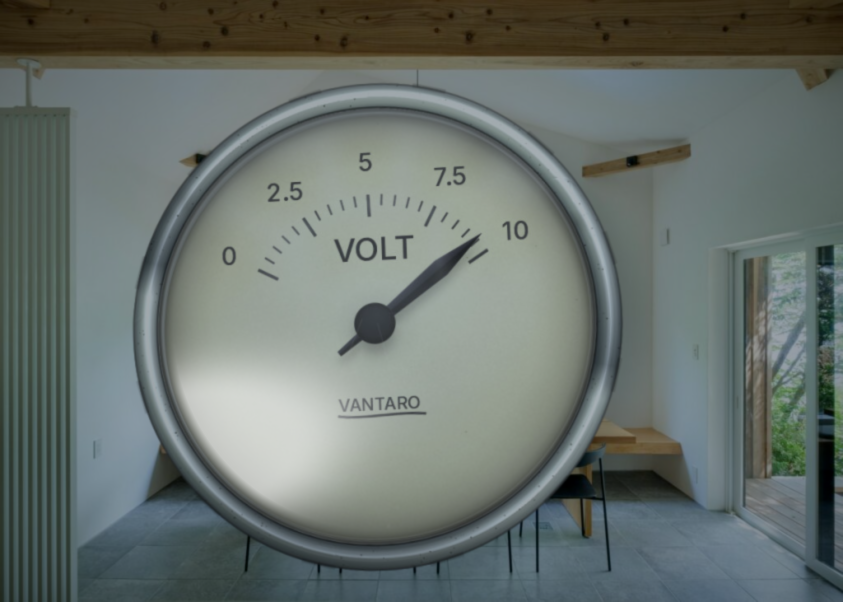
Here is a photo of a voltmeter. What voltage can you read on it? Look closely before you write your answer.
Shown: 9.5 V
